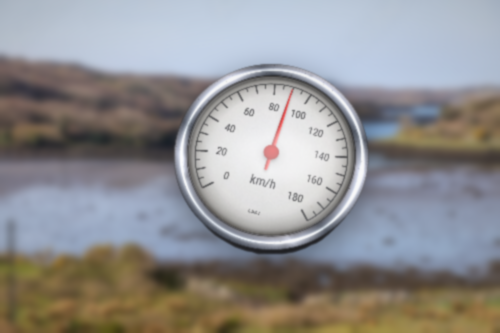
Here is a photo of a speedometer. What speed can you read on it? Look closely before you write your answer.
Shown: 90 km/h
